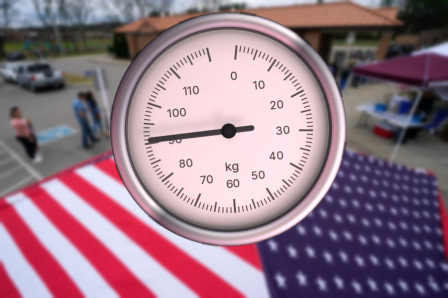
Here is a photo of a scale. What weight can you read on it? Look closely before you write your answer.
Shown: 91 kg
